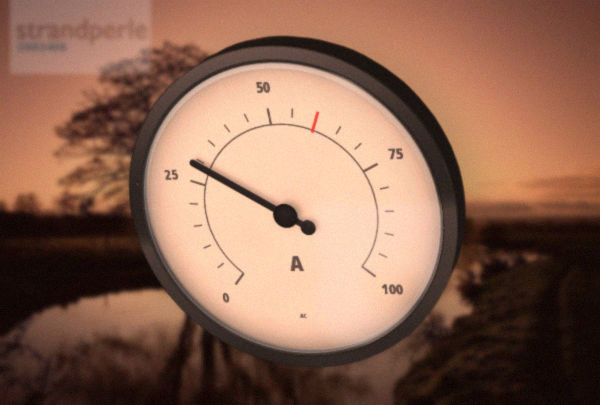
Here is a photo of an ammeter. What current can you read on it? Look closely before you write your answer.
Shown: 30 A
